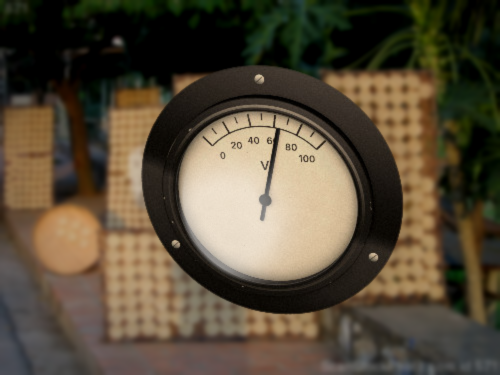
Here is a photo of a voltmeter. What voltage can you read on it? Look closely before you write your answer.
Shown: 65 V
